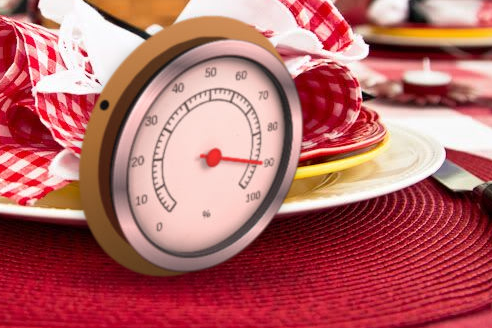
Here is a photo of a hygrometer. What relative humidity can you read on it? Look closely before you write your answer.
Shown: 90 %
